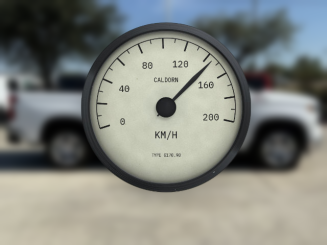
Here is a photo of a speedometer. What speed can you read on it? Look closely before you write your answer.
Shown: 145 km/h
